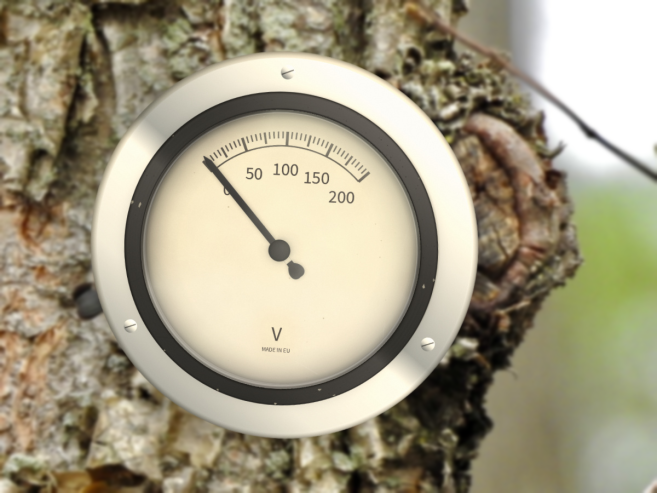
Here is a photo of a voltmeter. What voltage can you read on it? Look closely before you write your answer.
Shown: 5 V
